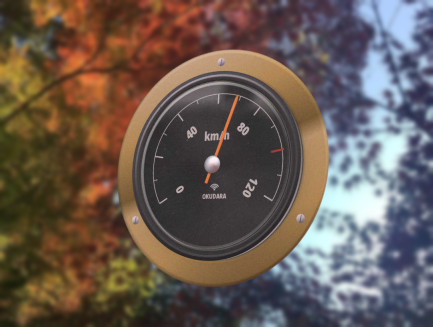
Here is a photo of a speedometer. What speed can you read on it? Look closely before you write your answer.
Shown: 70 km/h
